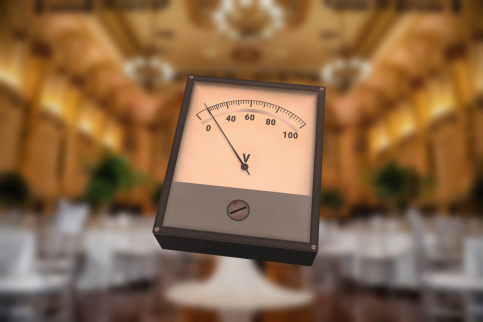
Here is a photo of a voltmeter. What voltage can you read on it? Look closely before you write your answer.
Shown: 20 V
